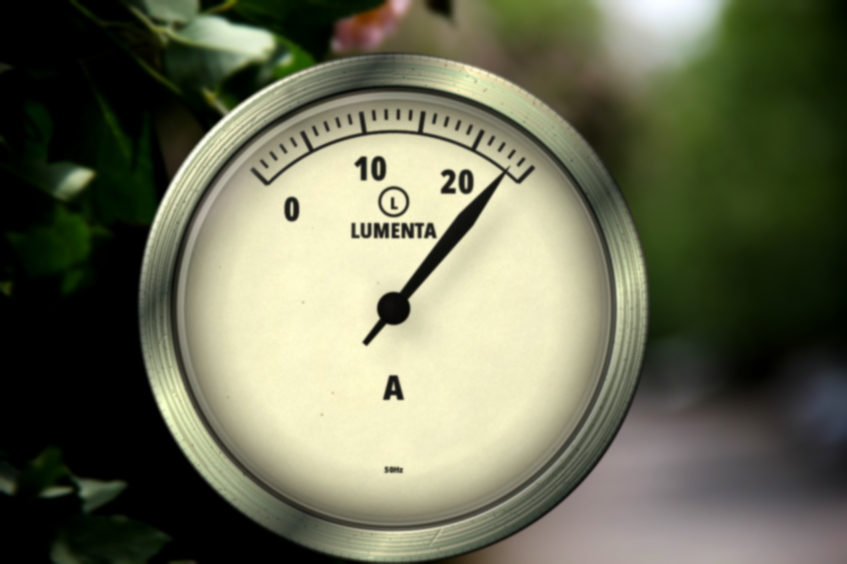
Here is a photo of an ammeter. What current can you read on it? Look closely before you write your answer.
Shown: 23.5 A
